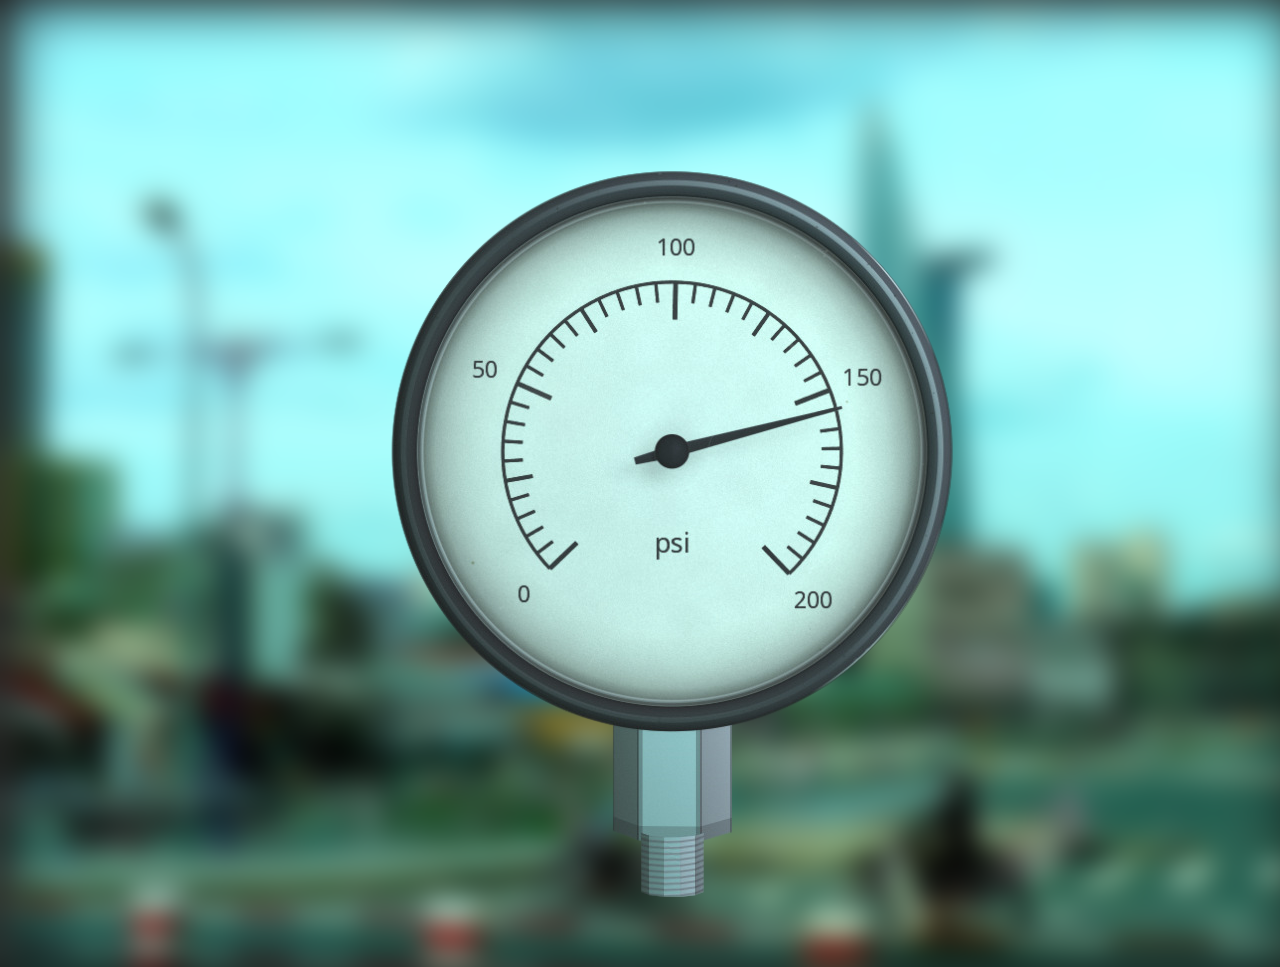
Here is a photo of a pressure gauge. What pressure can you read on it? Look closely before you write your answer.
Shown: 155 psi
